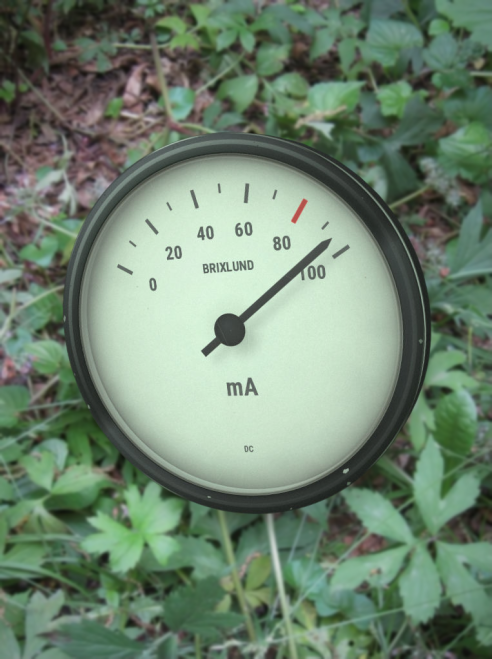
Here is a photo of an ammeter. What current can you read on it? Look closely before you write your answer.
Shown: 95 mA
